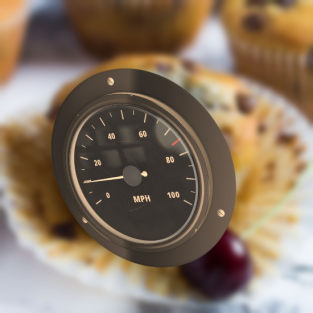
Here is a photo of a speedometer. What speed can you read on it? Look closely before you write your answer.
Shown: 10 mph
